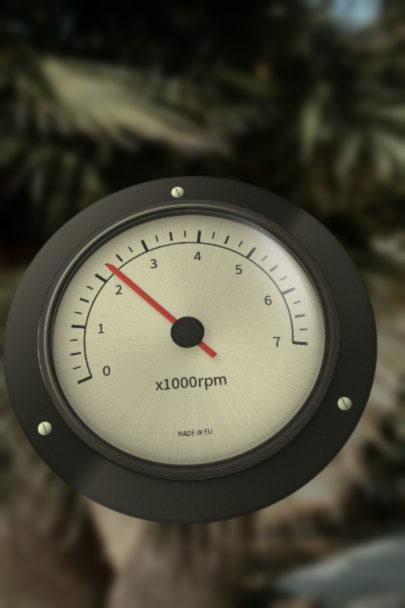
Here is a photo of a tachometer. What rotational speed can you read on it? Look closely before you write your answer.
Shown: 2250 rpm
